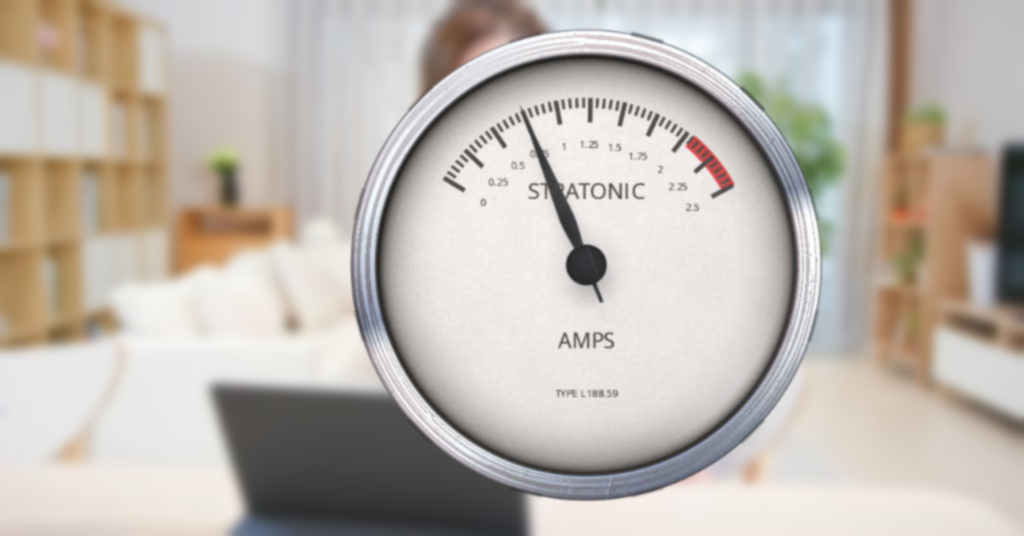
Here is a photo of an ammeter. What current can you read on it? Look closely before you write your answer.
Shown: 0.75 A
